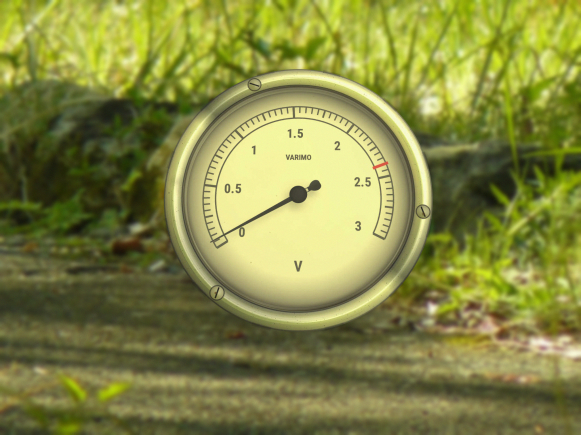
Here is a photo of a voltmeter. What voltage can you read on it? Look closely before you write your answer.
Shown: 0.05 V
